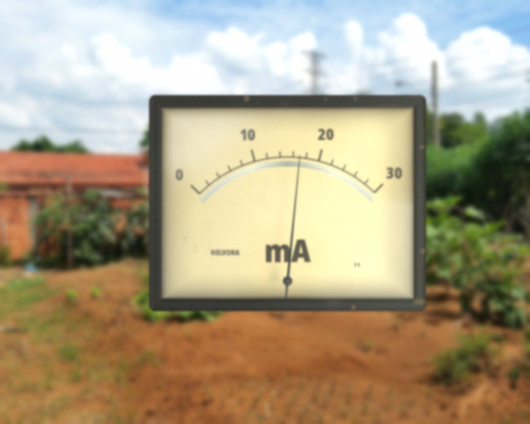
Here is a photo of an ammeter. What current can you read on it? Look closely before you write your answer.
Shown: 17 mA
